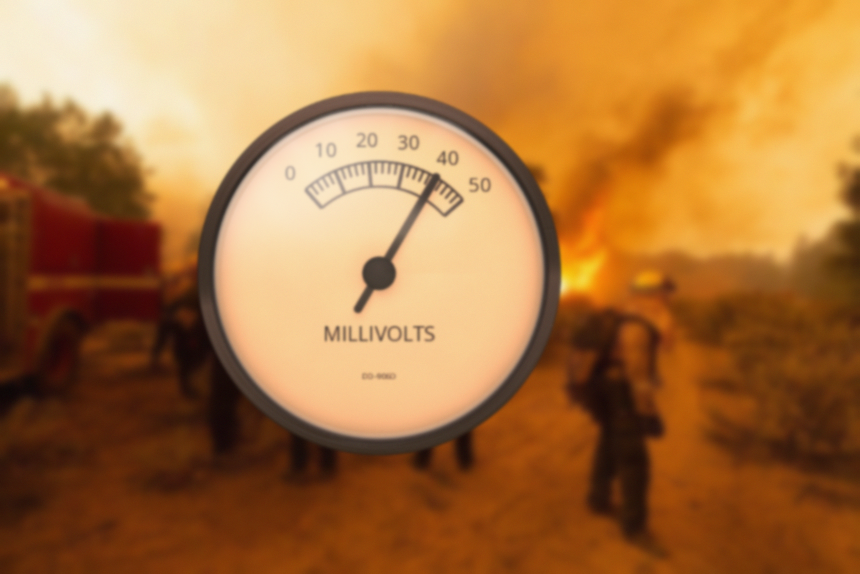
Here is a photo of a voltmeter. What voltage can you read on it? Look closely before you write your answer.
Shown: 40 mV
